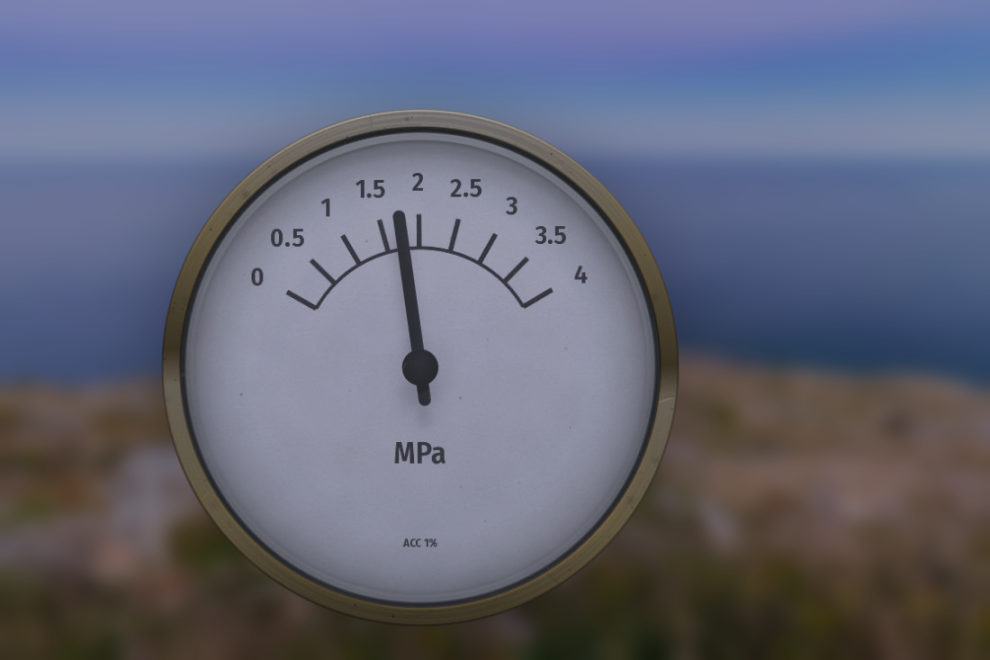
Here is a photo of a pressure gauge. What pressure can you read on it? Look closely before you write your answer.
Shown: 1.75 MPa
